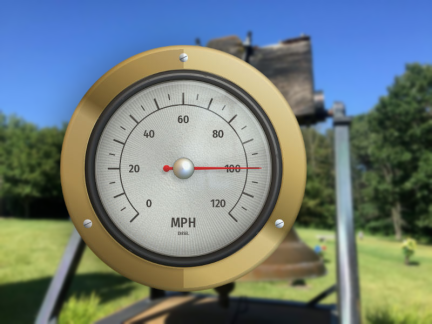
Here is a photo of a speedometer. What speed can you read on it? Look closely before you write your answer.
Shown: 100 mph
